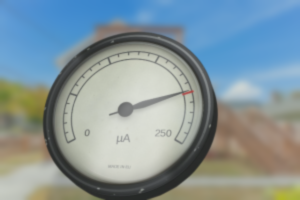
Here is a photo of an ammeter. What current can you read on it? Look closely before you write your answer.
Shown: 200 µA
